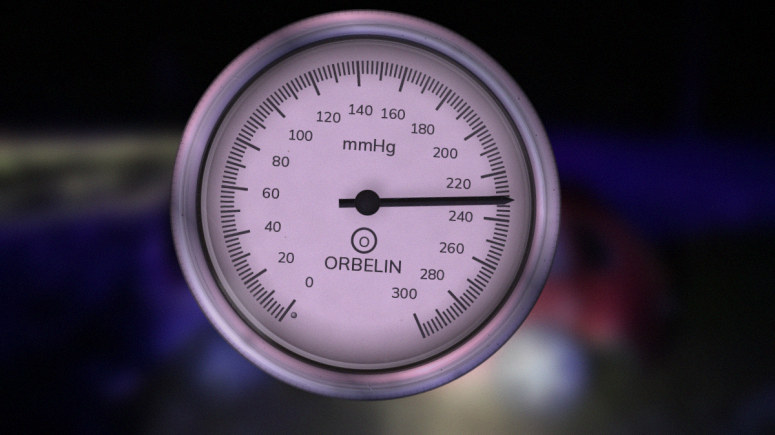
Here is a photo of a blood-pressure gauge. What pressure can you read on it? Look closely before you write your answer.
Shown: 232 mmHg
